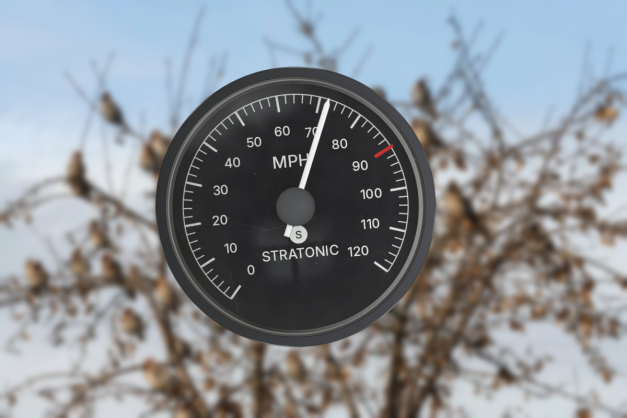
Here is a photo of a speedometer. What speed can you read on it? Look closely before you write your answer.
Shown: 72 mph
